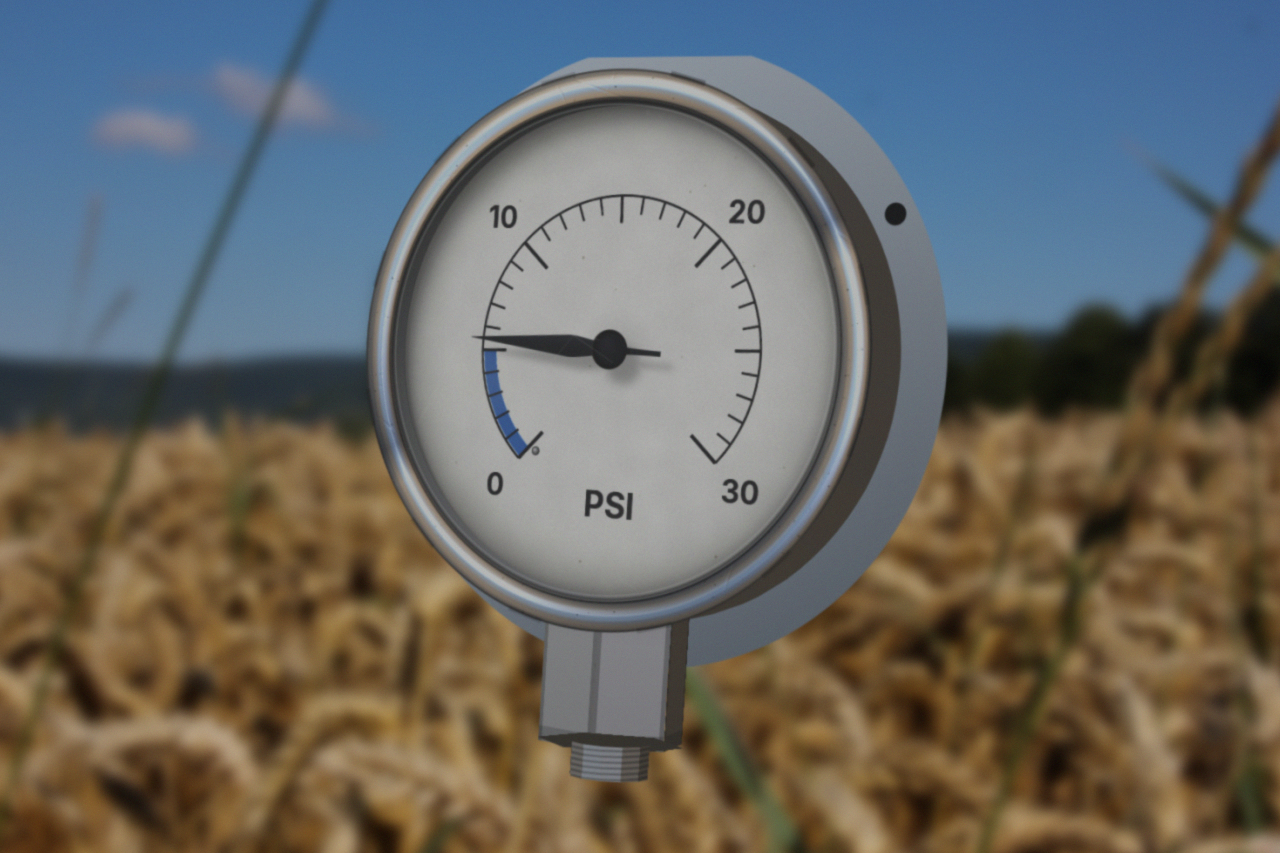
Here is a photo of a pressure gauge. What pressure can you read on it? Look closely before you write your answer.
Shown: 5.5 psi
